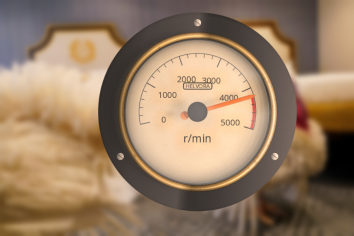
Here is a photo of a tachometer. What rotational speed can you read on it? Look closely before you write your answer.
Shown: 4200 rpm
